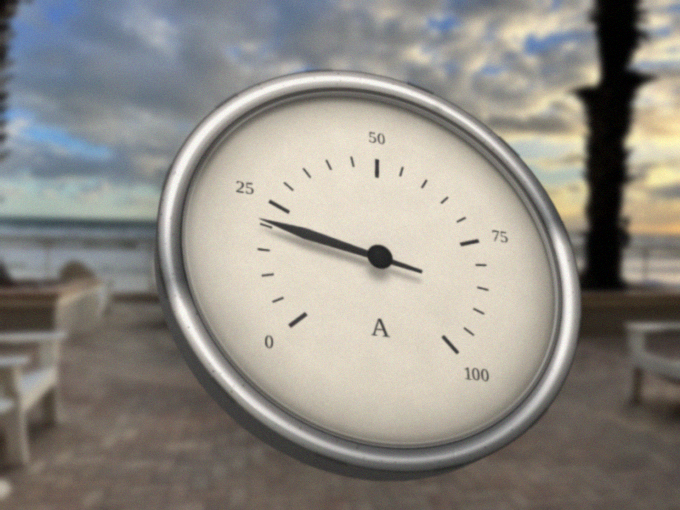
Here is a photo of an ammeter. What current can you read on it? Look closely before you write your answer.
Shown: 20 A
